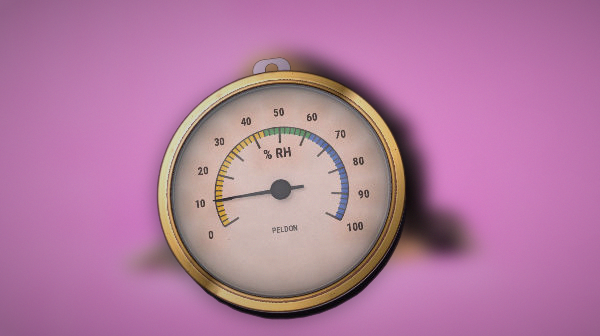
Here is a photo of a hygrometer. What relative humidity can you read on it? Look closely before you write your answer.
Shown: 10 %
